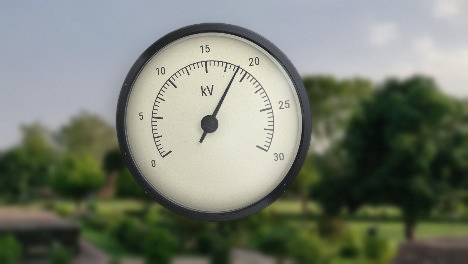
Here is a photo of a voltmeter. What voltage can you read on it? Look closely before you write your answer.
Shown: 19 kV
